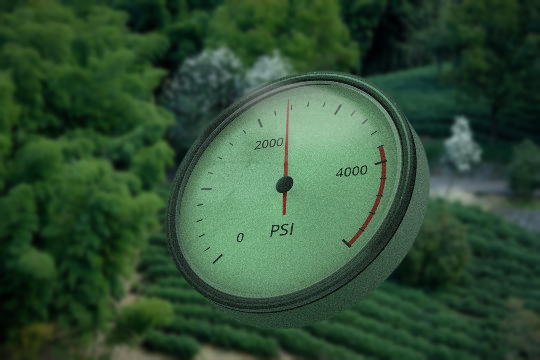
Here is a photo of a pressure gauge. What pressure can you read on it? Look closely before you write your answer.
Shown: 2400 psi
